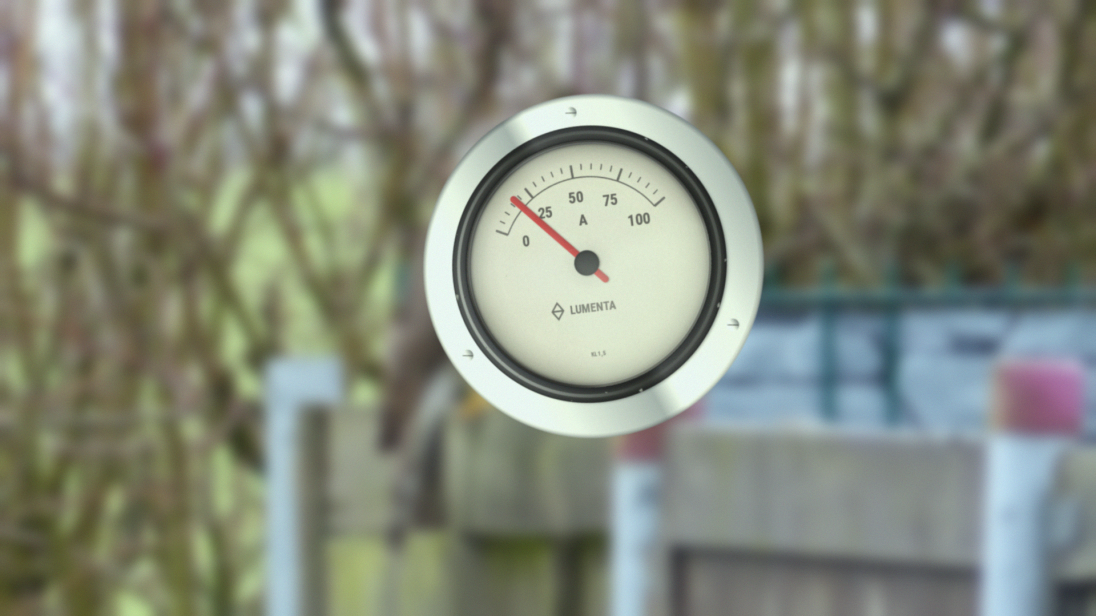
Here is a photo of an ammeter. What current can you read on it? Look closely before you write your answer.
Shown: 17.5 A
